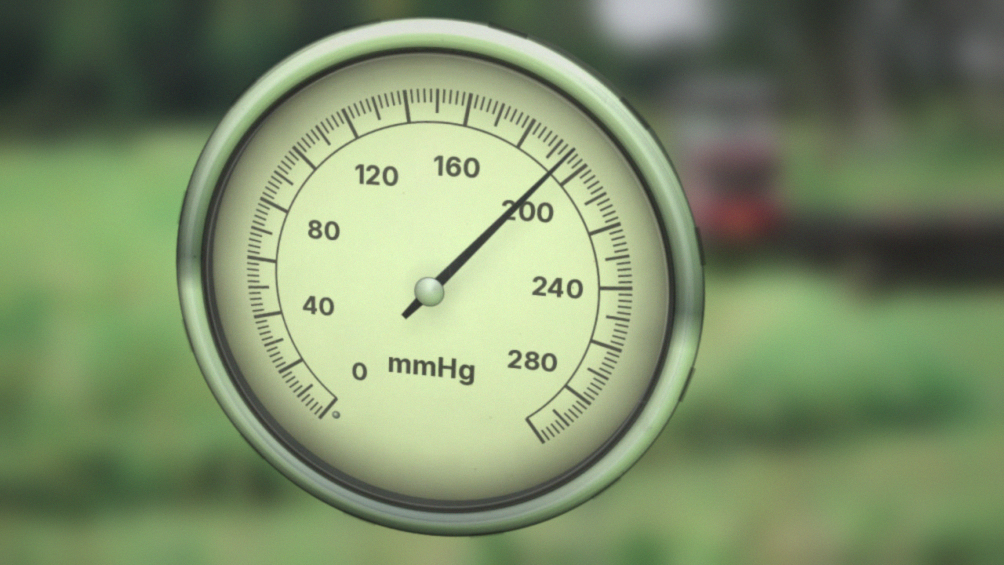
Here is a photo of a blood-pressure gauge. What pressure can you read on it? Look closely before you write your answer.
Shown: 194 mmHg
